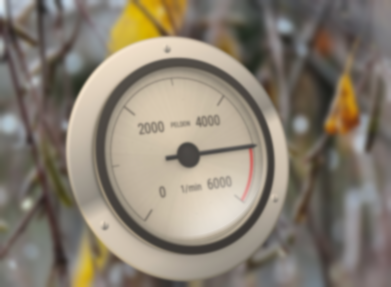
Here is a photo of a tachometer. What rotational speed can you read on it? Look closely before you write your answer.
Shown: 5000 rpm
